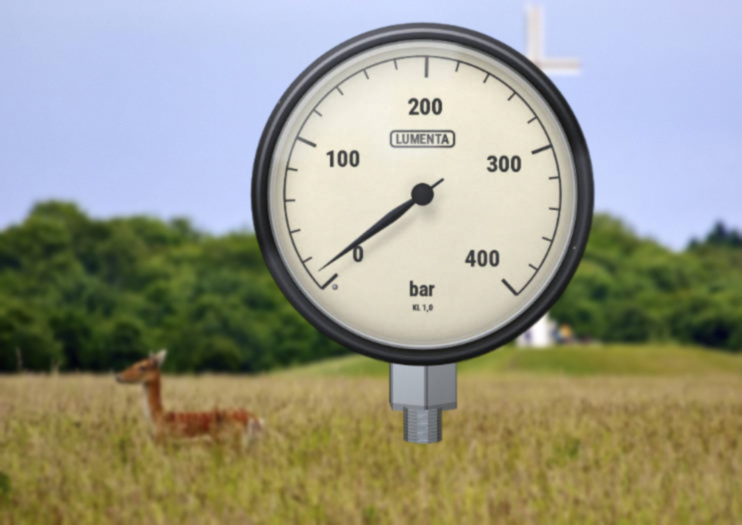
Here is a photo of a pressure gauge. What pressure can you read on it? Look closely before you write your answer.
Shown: 10 bar
